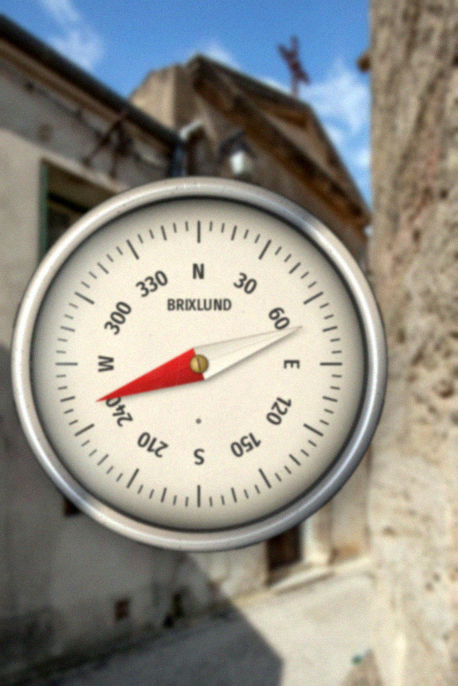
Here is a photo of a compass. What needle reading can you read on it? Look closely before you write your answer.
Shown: 250 °
